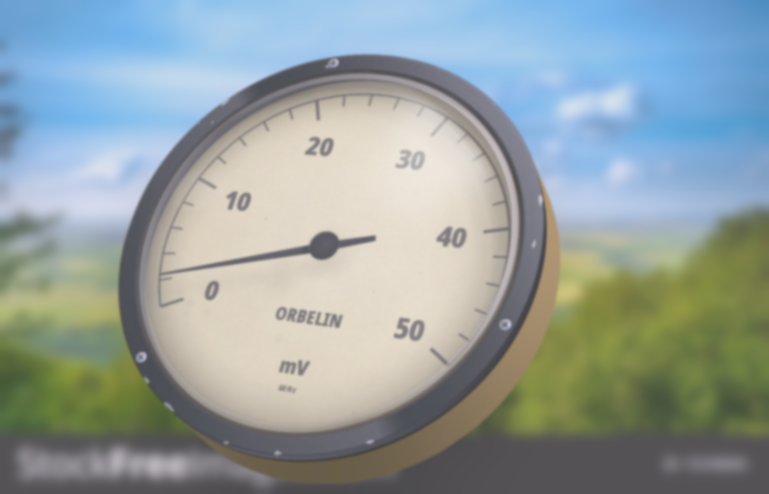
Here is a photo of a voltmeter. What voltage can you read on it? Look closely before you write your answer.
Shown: 2 mV
